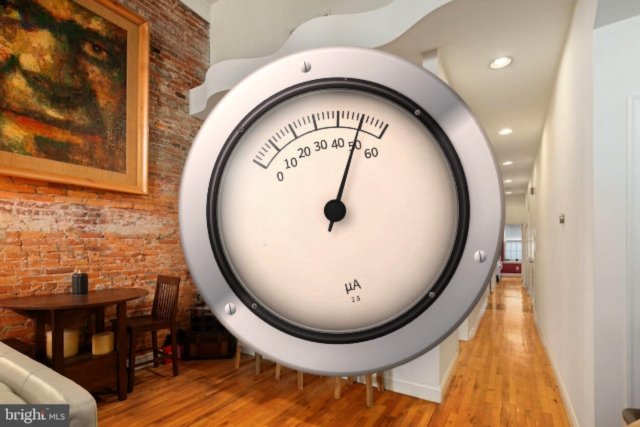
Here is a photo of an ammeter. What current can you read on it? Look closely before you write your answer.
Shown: 50 µA
